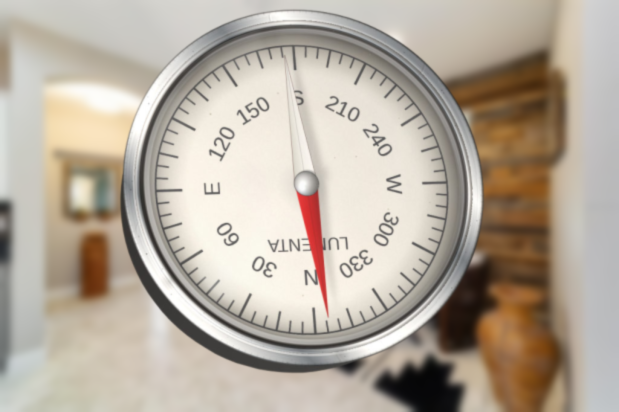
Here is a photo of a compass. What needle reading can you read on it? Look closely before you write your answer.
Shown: 355 °
